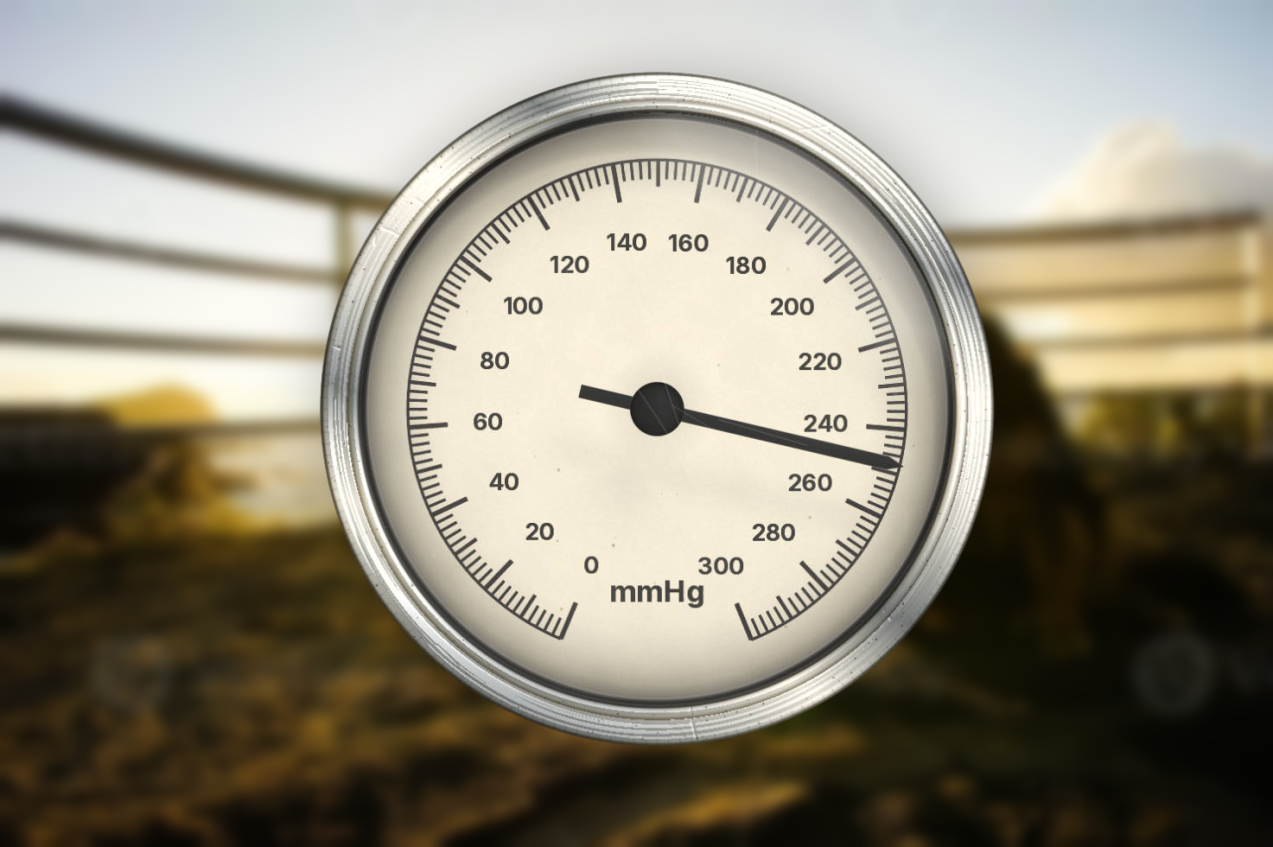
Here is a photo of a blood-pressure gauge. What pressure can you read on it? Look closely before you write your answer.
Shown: 248 mmHg
